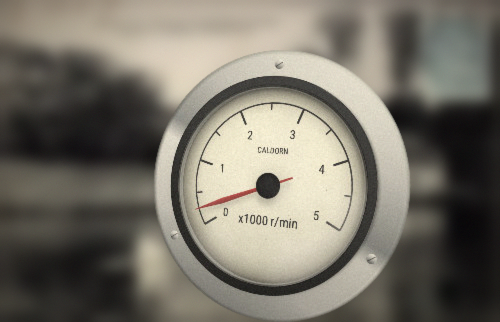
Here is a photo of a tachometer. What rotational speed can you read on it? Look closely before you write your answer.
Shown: 250 rpm
